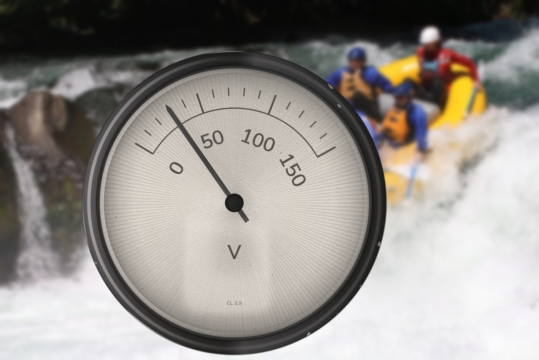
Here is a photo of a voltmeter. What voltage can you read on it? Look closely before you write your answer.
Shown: 30 V
